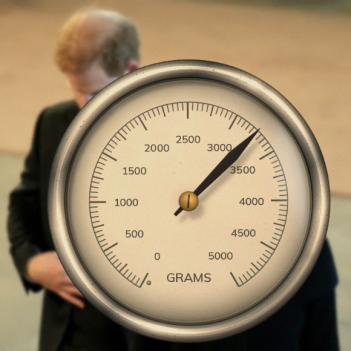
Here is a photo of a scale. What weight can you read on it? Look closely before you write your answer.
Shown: 3250 g
